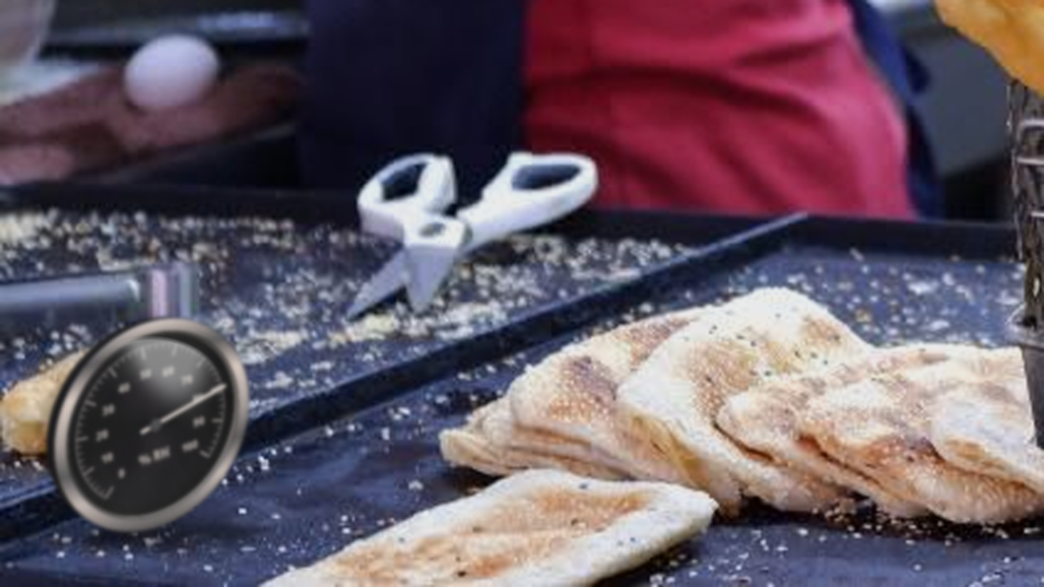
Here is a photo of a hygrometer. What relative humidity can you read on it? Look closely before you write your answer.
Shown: 80 %
